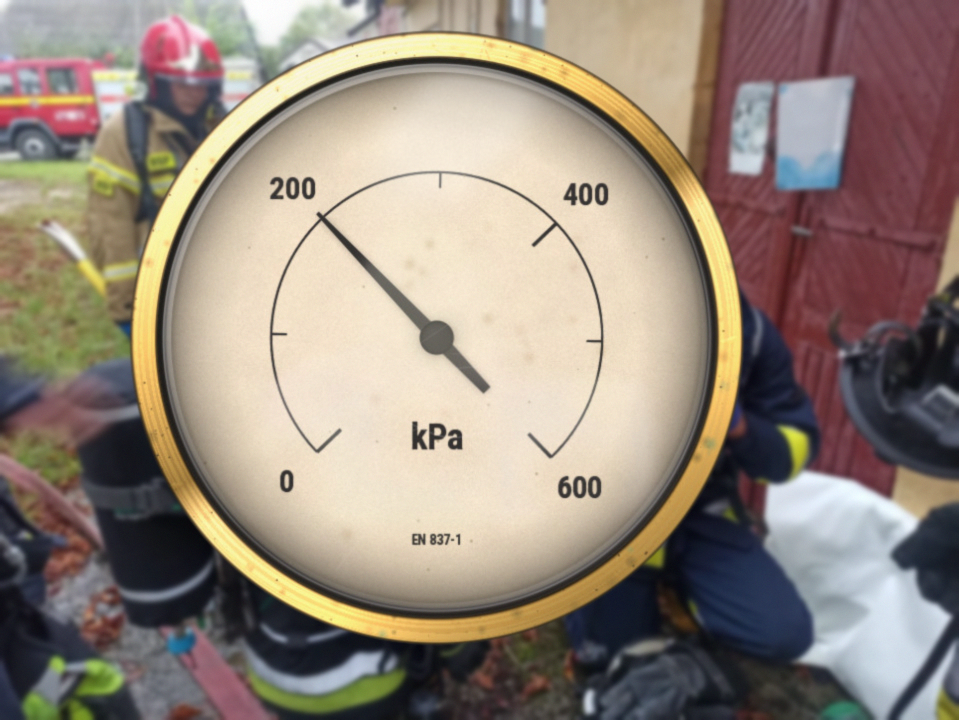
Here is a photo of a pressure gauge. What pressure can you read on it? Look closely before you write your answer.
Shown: 200 kPa
